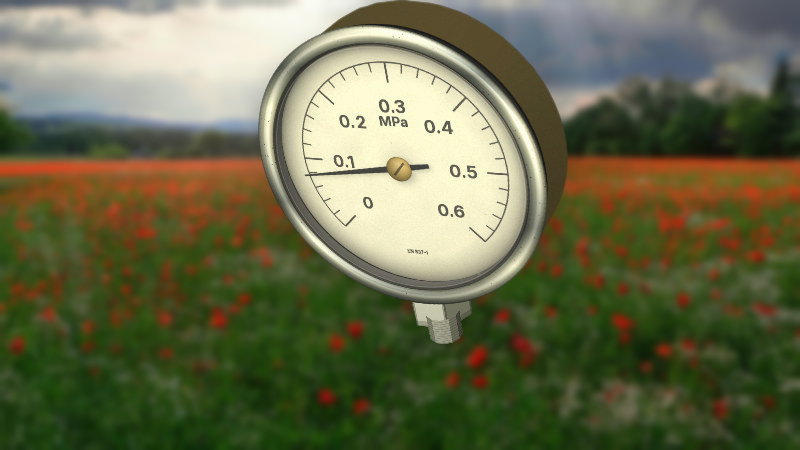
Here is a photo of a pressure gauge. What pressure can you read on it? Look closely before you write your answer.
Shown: 0.08 MPa
